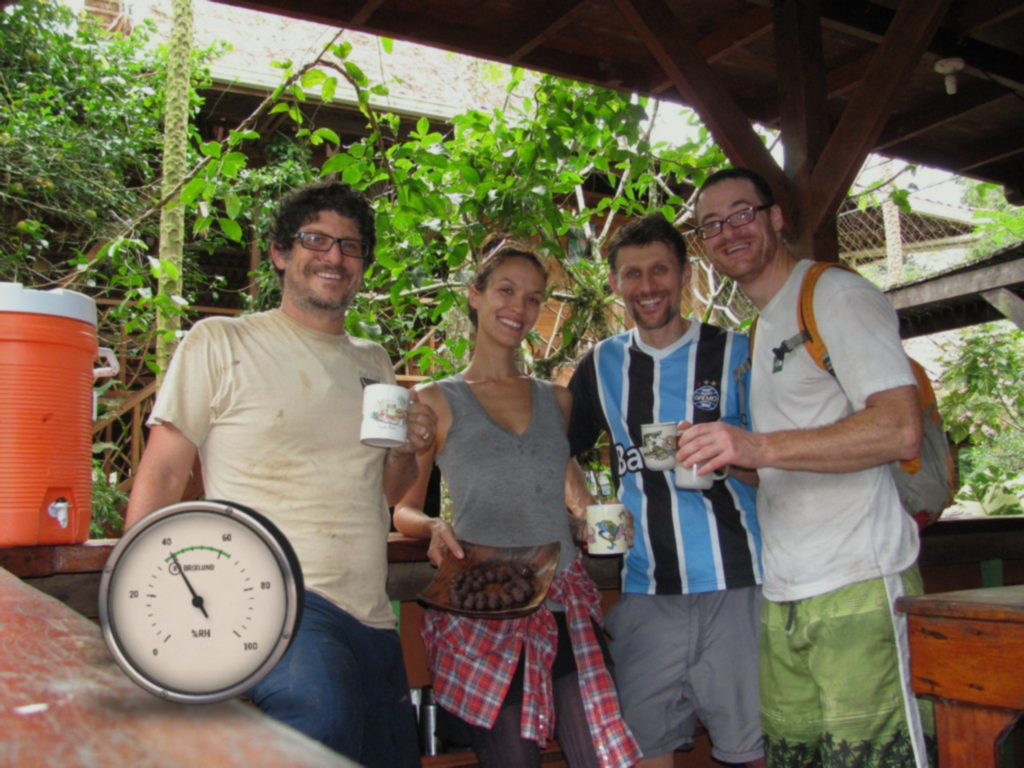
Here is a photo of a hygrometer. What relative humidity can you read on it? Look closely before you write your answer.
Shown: 40 %
